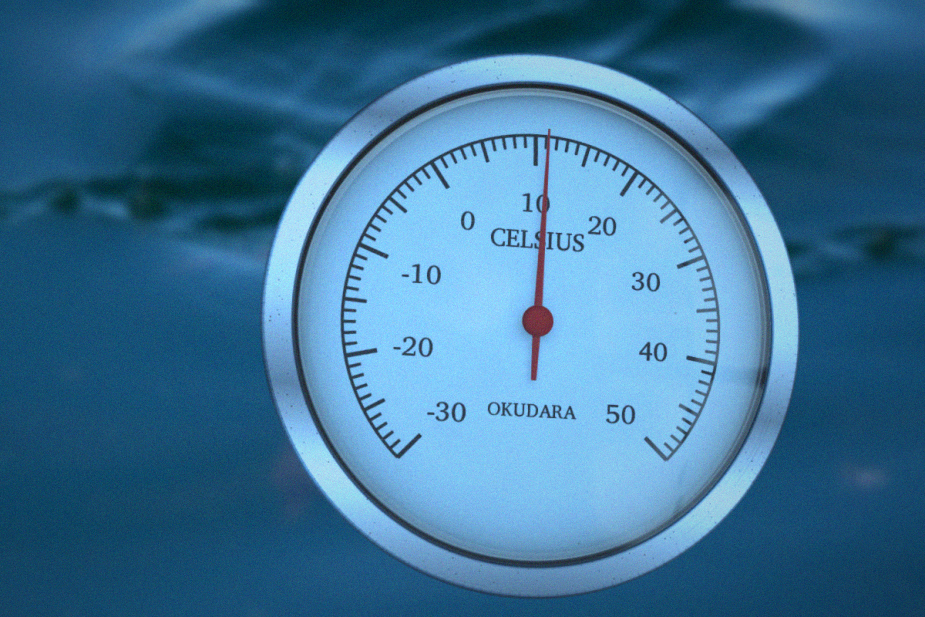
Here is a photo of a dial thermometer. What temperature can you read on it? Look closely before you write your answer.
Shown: 11 °C
